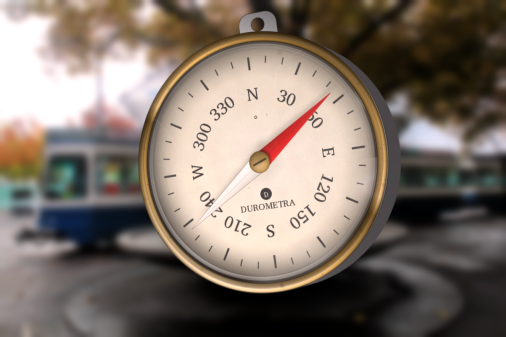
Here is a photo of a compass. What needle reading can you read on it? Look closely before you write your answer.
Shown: 55 °
